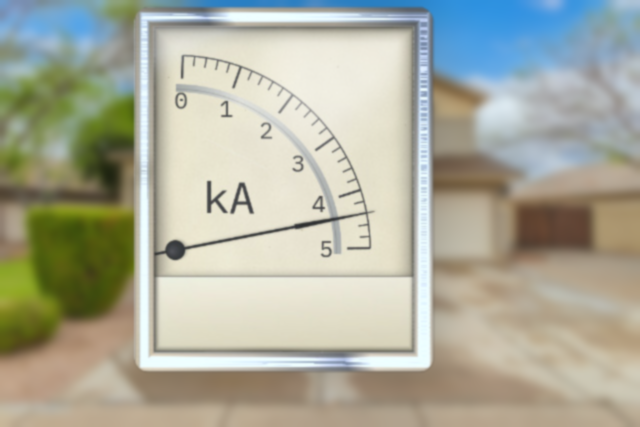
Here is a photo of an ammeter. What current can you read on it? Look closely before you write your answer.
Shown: 4.4 kA
